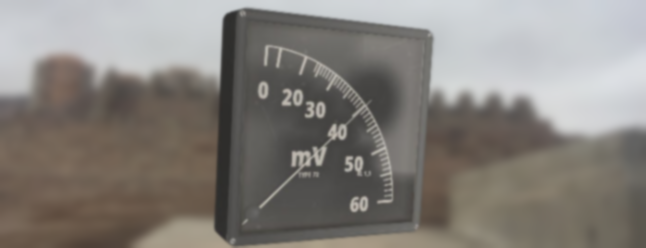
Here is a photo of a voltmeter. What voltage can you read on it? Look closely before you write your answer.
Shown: 40 mV
